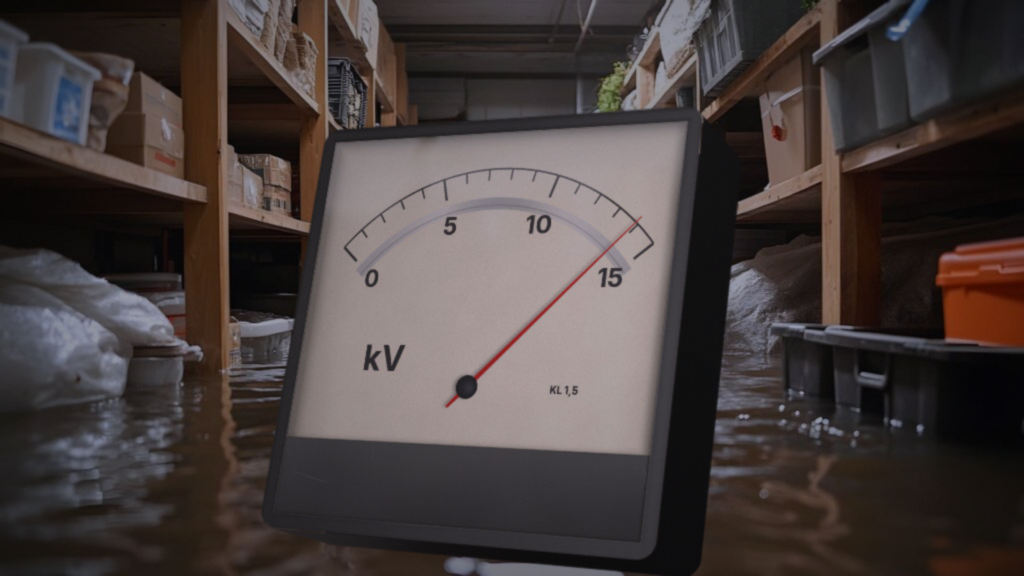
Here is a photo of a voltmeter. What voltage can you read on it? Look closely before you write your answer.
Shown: 14 kV
